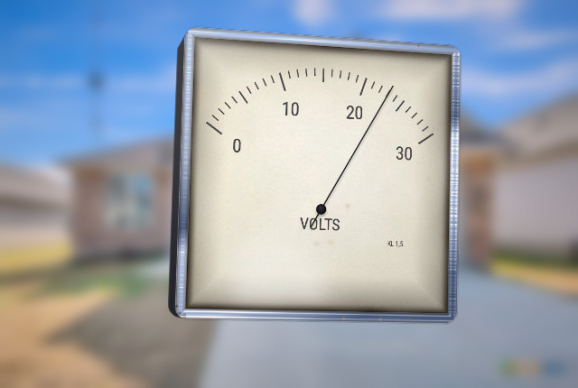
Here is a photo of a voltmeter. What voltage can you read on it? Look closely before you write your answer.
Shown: 23 V
